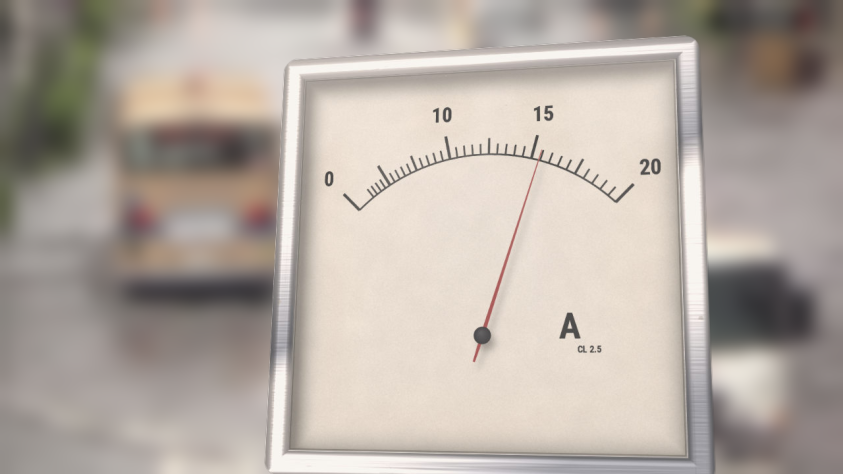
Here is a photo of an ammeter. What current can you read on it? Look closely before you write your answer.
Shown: 15.5 A
